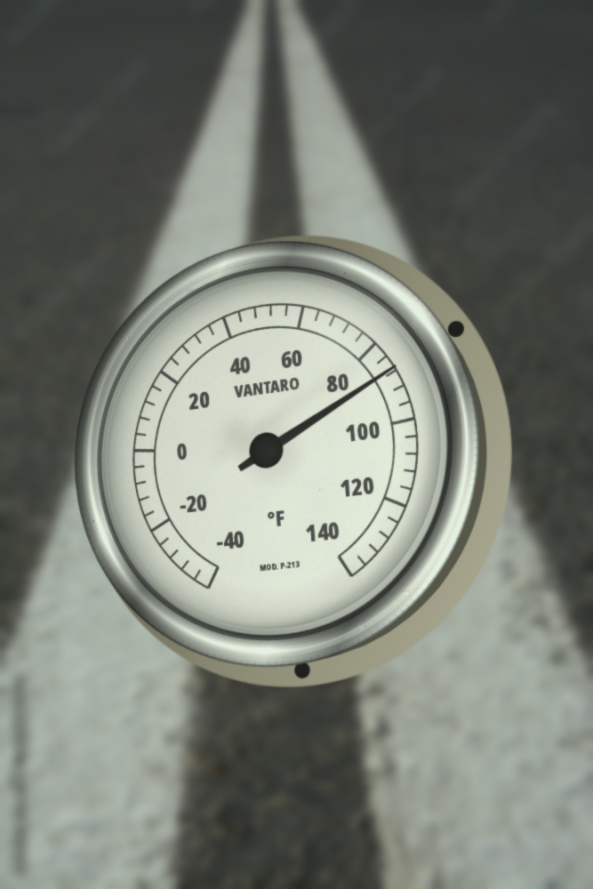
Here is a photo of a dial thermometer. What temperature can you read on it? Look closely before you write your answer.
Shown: 88 °F
